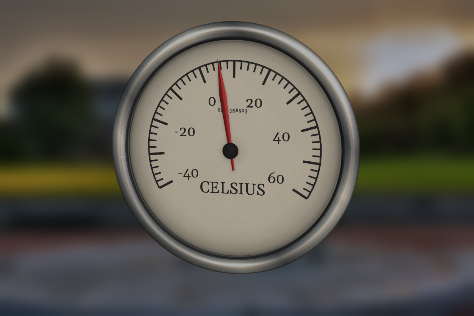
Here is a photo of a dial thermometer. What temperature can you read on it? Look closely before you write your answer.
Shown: 6 °C
